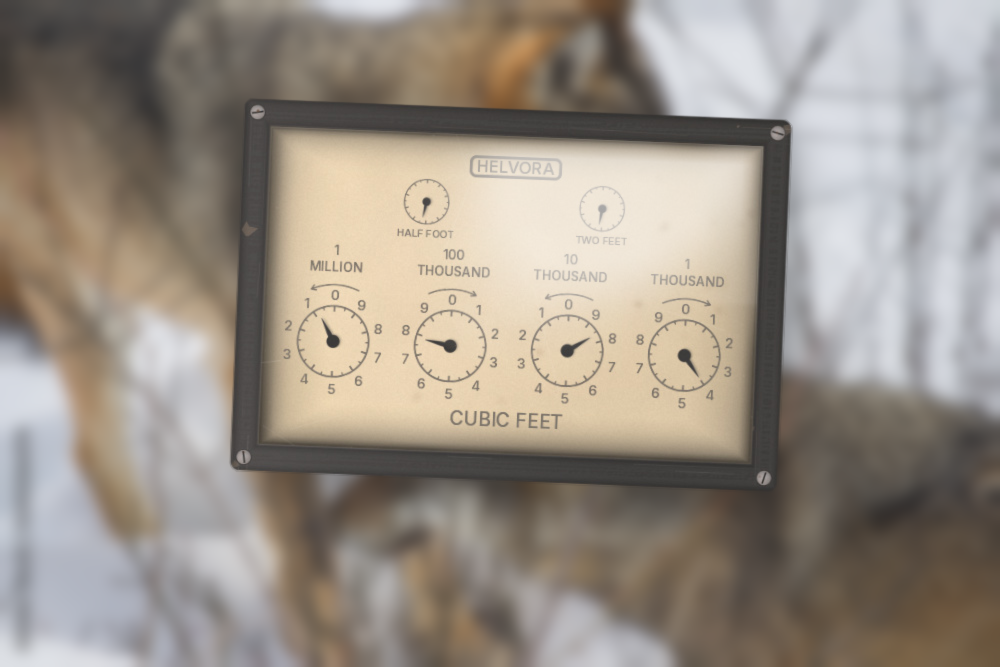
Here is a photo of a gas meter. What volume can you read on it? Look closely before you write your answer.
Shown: 78400 ft³
